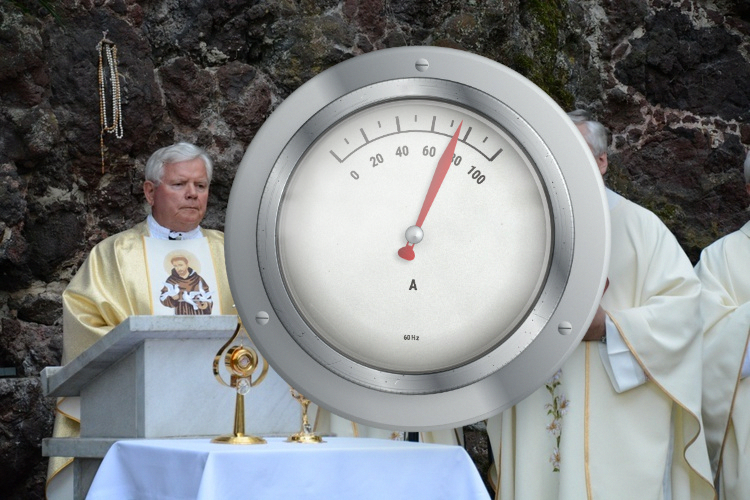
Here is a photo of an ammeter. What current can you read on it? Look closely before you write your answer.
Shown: 75 A
